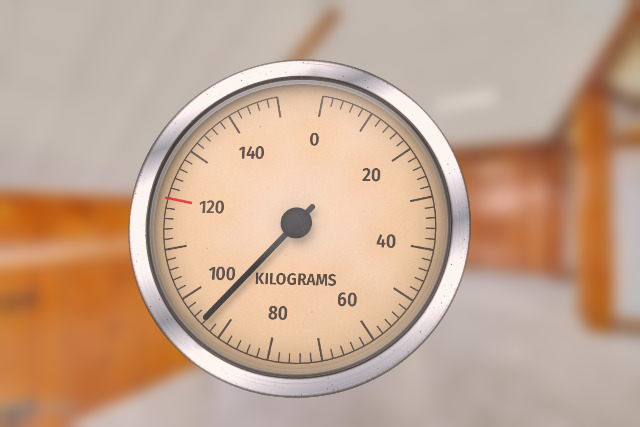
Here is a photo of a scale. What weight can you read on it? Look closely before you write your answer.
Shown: 94 kg
